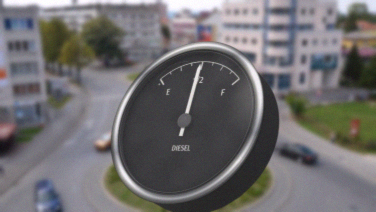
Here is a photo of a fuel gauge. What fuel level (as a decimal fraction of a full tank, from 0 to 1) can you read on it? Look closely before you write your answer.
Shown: 0.5
